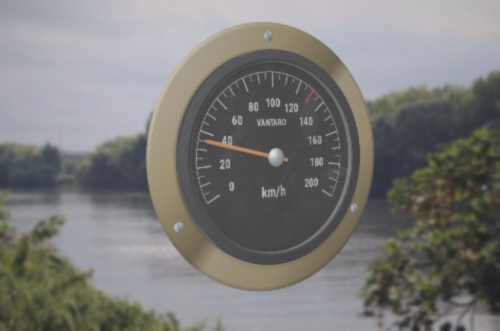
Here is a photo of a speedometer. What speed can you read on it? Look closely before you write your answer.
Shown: 35 km/h
